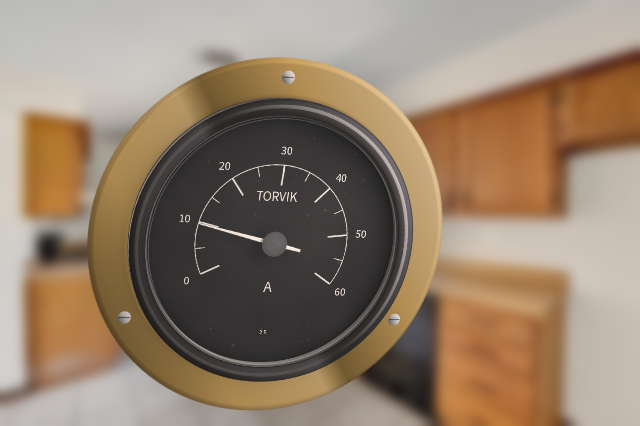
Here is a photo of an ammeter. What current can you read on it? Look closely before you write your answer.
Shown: 10 A
